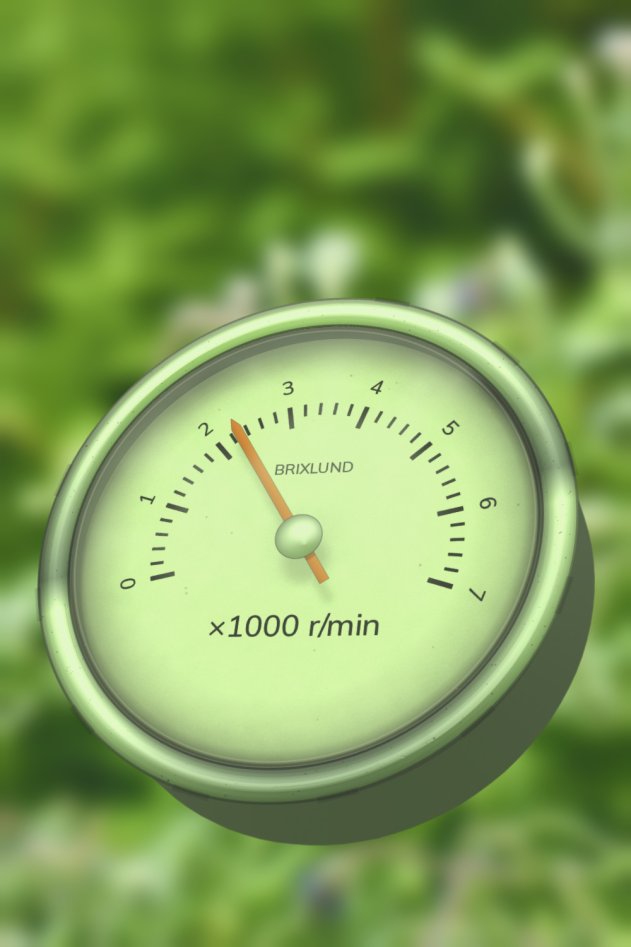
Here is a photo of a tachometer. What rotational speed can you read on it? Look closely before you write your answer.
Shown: 2300 rpm
